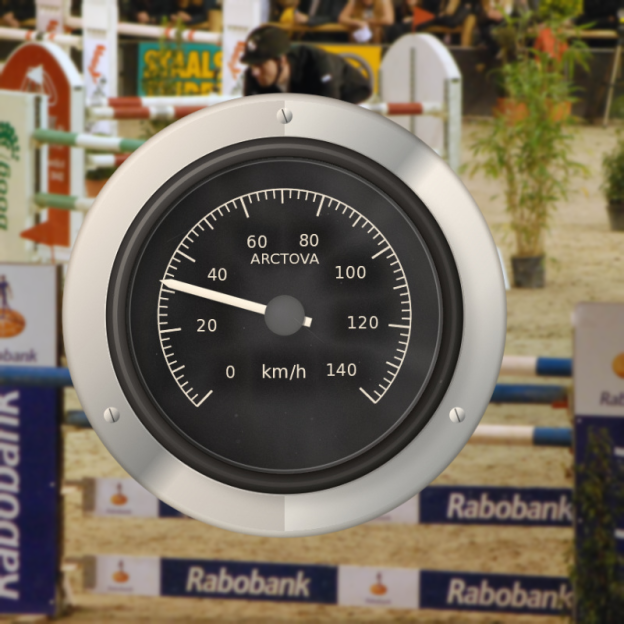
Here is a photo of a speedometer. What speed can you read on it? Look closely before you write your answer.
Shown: 32 km/h
